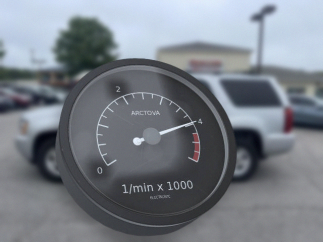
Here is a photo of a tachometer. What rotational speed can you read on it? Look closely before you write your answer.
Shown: 4000 rpm
